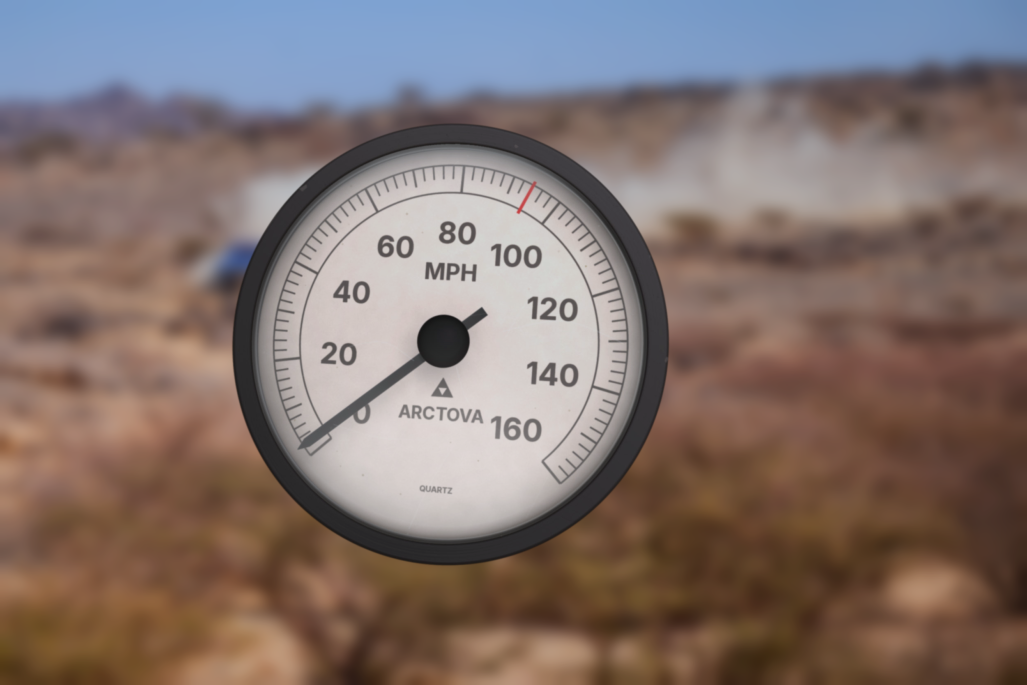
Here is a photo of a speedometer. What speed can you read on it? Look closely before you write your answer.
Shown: 2 mph
